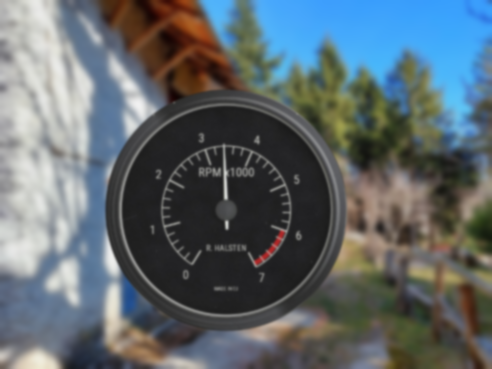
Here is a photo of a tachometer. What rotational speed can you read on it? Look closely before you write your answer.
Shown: 3400 rpm
